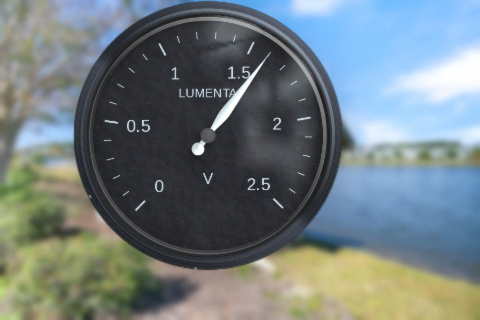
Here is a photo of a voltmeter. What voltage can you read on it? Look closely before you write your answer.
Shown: 1.6 V
